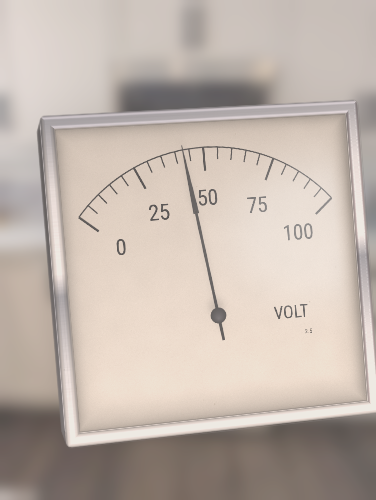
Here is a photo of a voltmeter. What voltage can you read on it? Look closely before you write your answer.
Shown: 42.5 V
